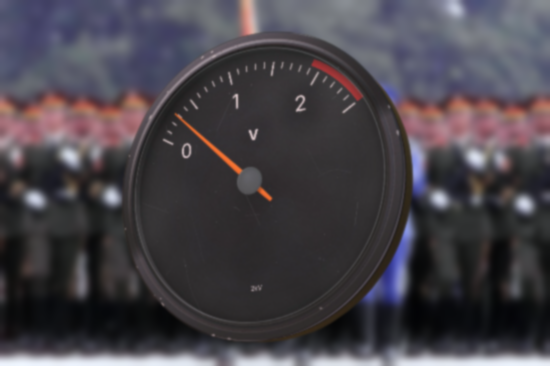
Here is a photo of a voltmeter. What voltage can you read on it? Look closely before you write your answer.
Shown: 0.3 V
